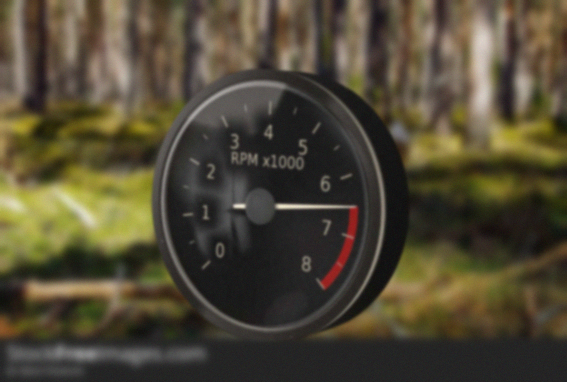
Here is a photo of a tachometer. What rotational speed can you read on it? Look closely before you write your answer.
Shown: 6500 rpm
